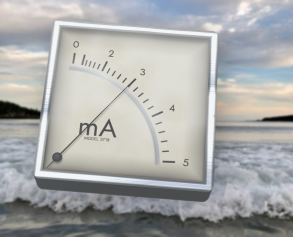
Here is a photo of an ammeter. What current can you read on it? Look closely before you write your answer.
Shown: 3 mA
